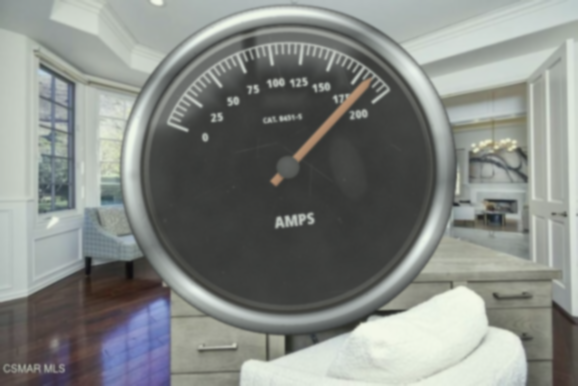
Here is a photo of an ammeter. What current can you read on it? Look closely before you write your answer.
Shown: 185 A
